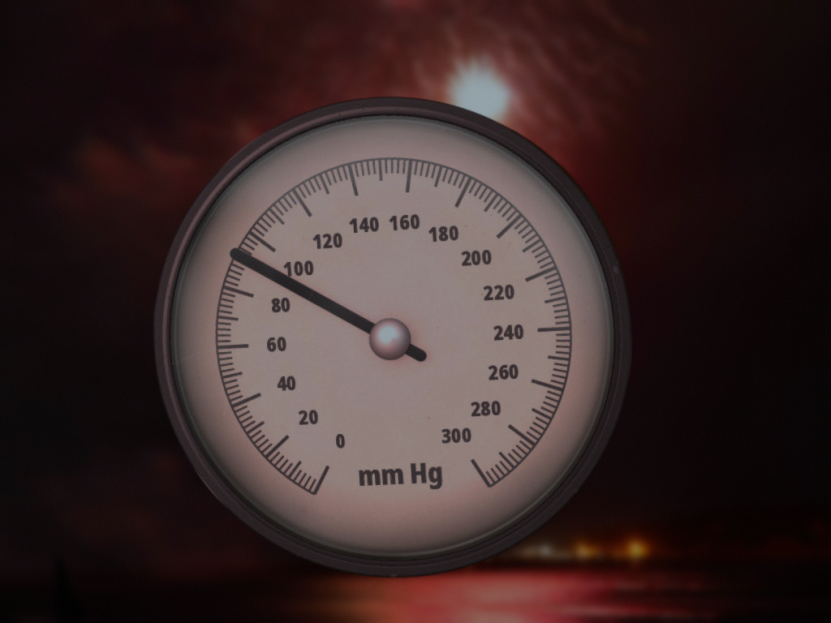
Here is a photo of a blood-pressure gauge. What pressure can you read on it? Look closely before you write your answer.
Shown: 92 mmHg
